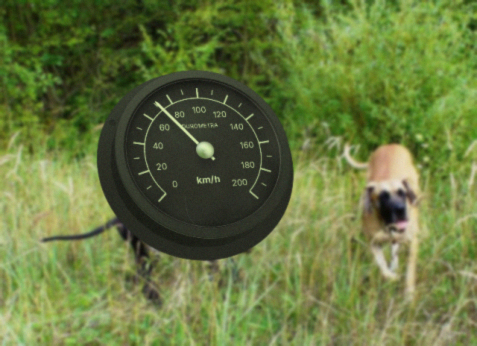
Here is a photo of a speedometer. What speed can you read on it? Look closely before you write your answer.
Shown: 70 km/h
